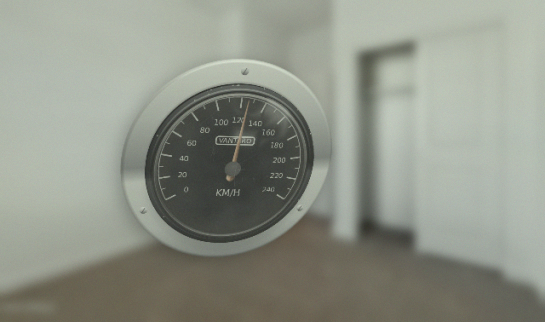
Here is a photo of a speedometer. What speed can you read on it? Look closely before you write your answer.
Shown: 125 km/h
